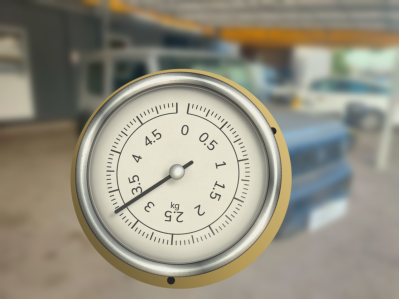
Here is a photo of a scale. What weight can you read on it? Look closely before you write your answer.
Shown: 3.25 kg
